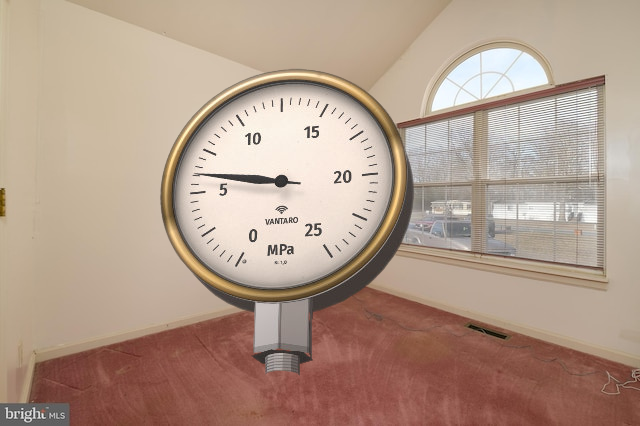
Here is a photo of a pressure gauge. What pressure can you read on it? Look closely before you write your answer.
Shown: 6 MPa
